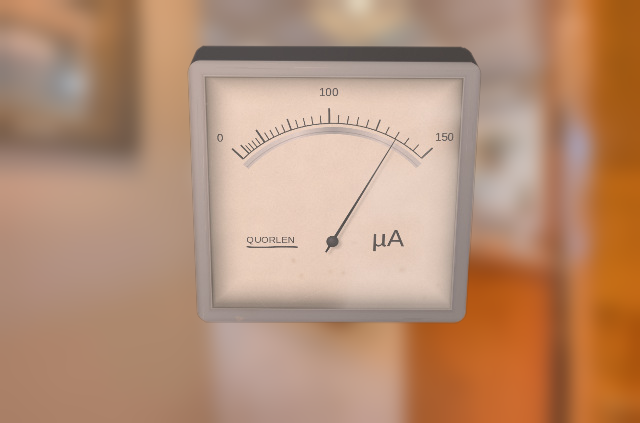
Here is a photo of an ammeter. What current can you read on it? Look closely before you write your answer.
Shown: 135 µA
